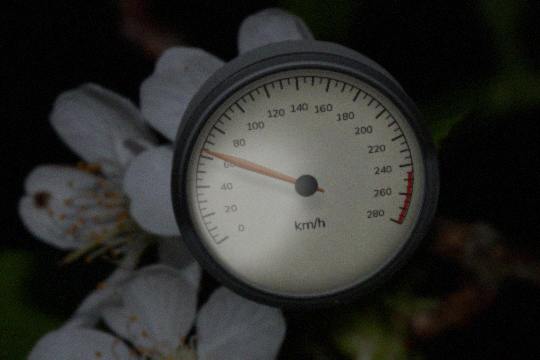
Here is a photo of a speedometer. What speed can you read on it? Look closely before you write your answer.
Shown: 65 km/h
